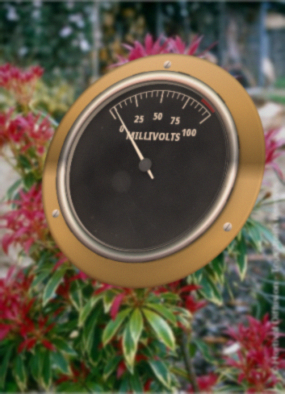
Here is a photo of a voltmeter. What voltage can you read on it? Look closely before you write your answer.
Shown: 5 mV
